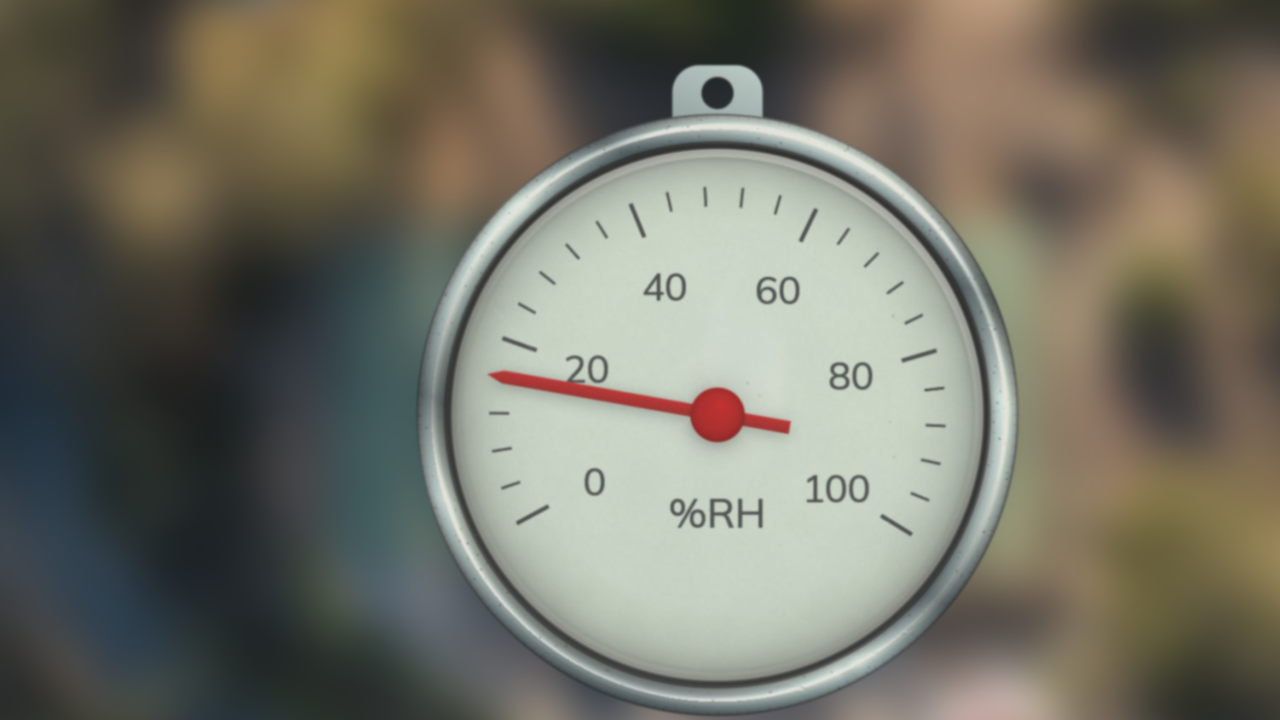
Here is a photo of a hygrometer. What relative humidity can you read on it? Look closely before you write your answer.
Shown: 16 %
